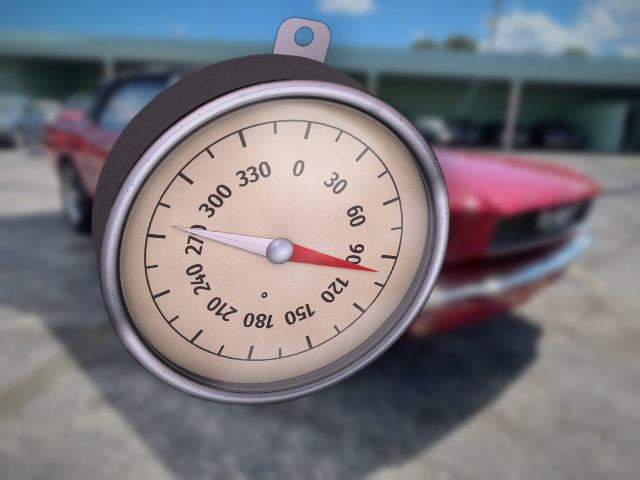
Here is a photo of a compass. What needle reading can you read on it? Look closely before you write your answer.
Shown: 97.5 °
